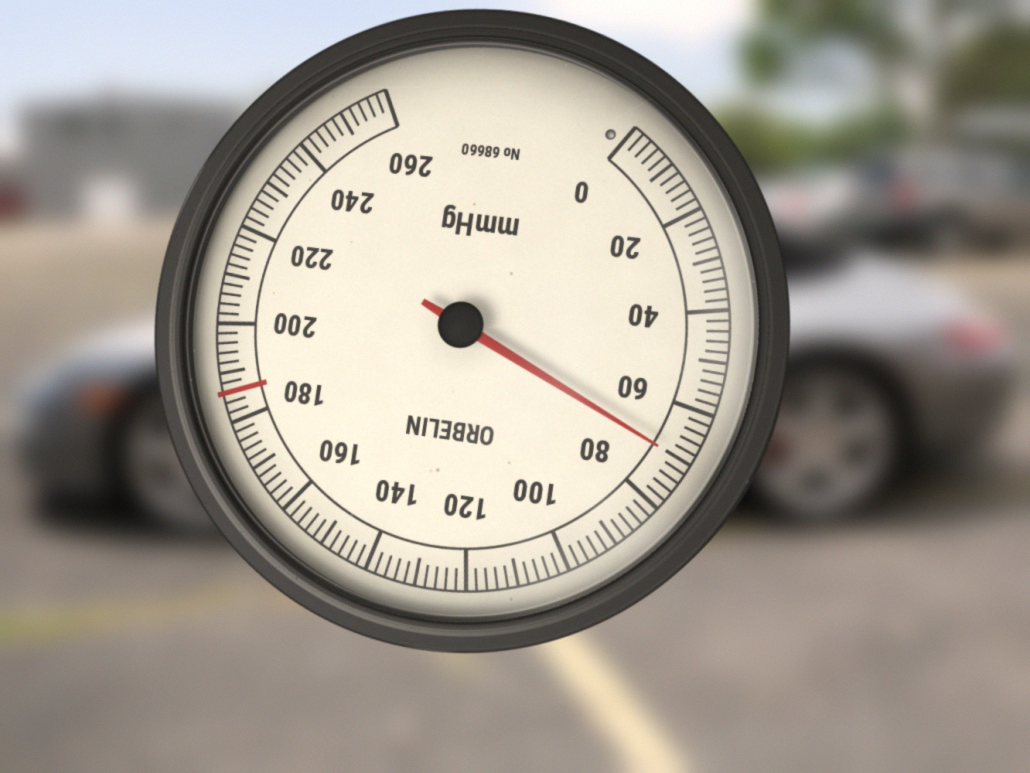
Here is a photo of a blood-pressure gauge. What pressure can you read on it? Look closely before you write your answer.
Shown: 70 mmHg
